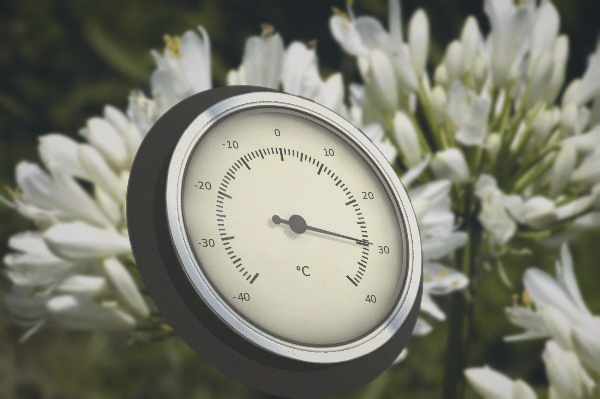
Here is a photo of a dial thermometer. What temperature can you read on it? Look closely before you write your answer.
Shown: 30 °C
